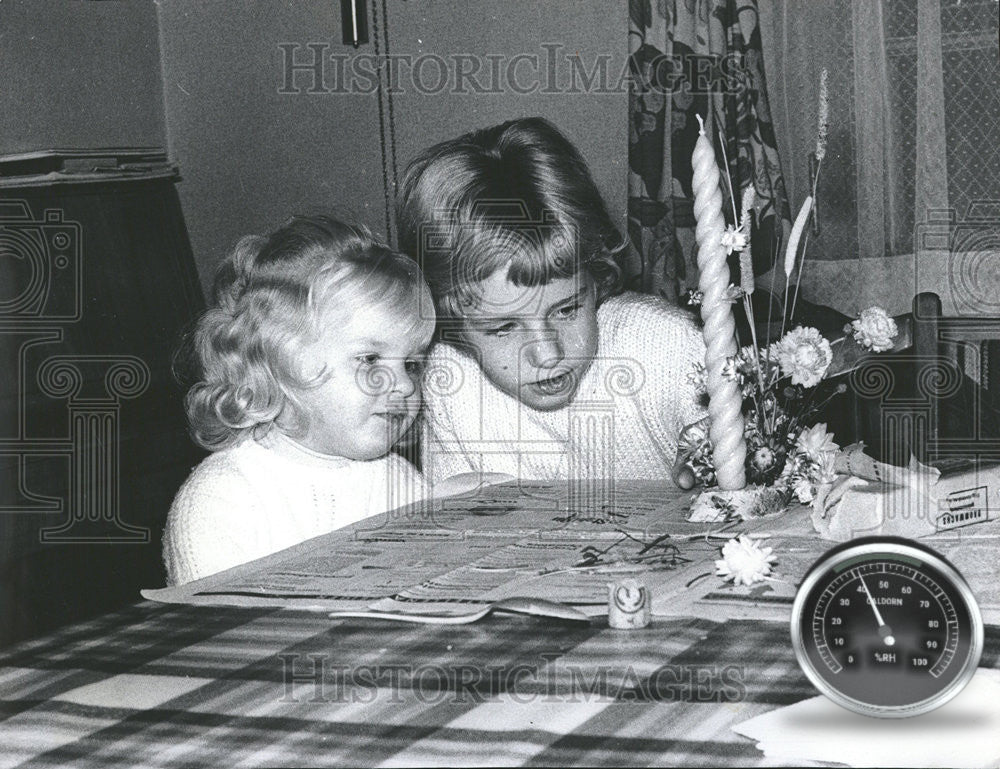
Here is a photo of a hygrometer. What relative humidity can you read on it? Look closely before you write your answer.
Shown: 42 %
